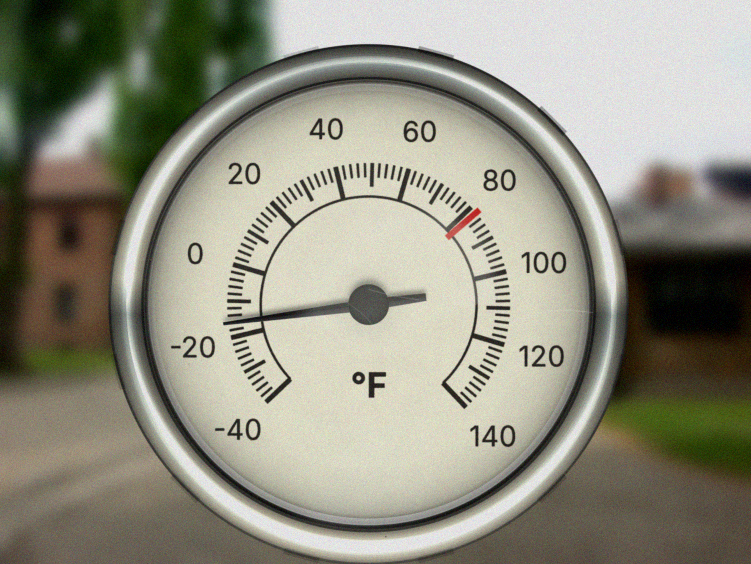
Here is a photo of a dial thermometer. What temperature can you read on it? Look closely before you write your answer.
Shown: -16 °F
